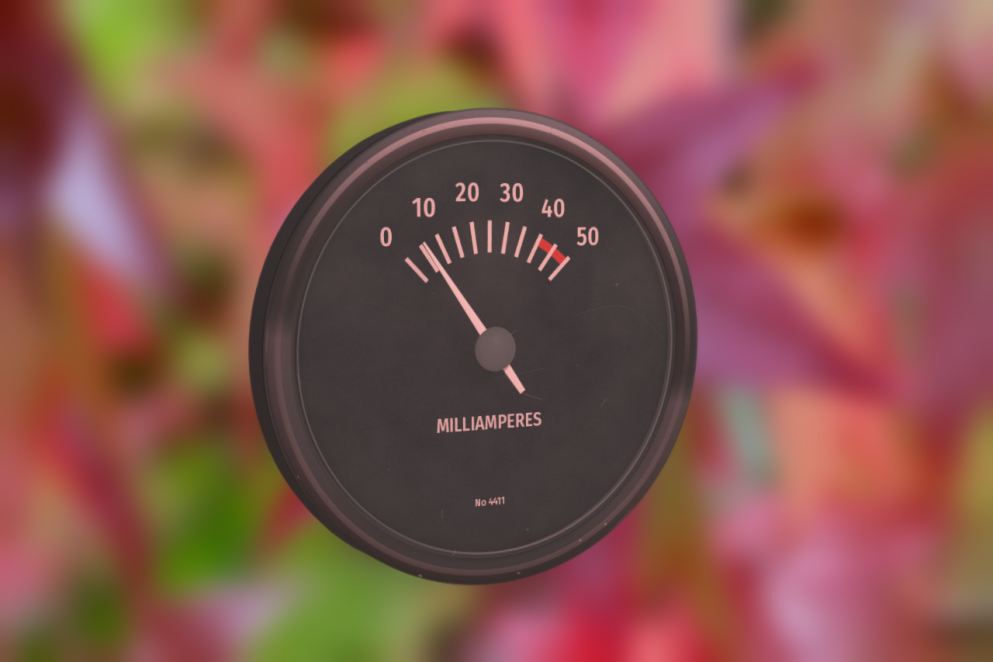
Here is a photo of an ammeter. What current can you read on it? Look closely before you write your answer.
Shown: 5 mA
